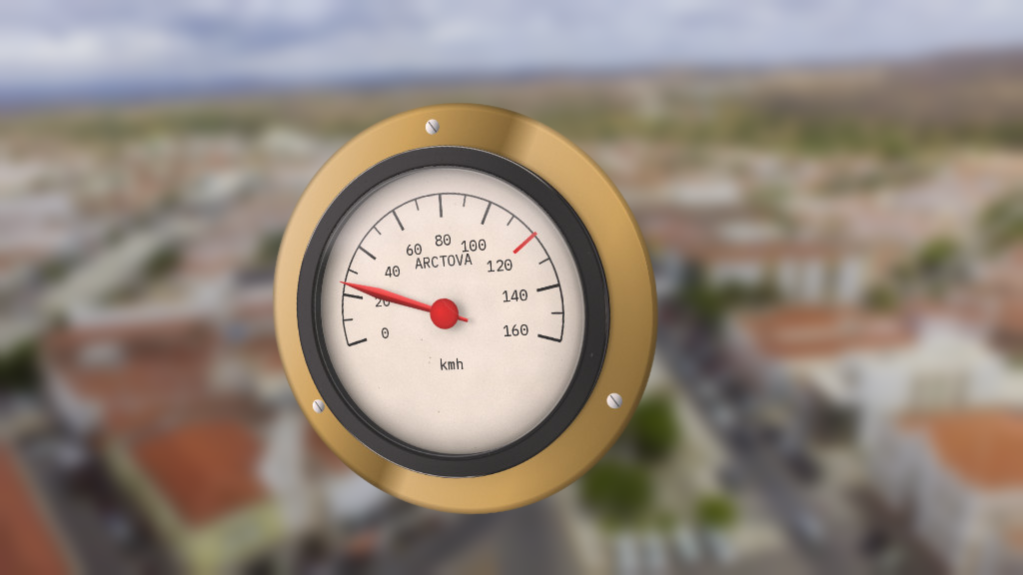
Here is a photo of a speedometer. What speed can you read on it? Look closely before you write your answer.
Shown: 25 km/h
